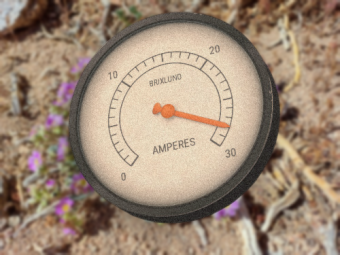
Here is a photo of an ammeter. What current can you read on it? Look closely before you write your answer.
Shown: 28 A
